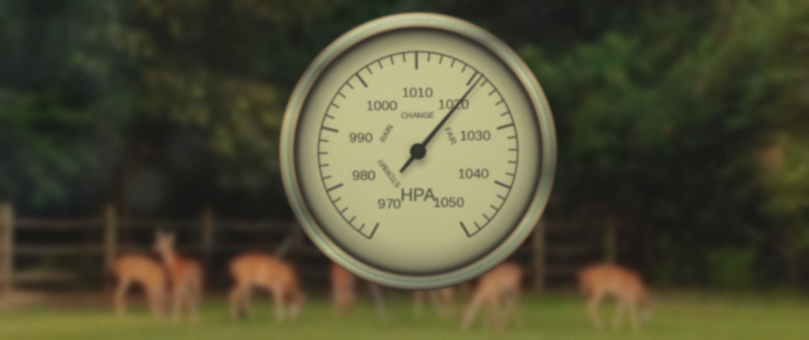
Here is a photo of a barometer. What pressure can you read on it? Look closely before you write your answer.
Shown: 1021 hPa
